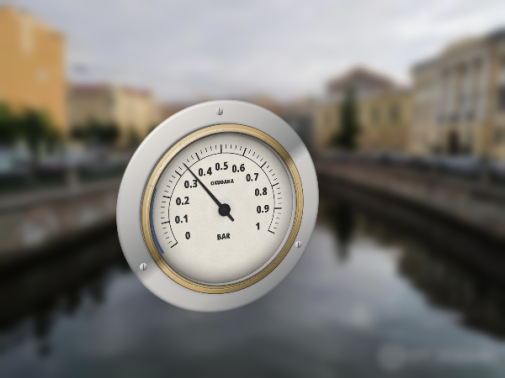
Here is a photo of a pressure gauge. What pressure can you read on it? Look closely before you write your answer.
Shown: 0.34 bar
